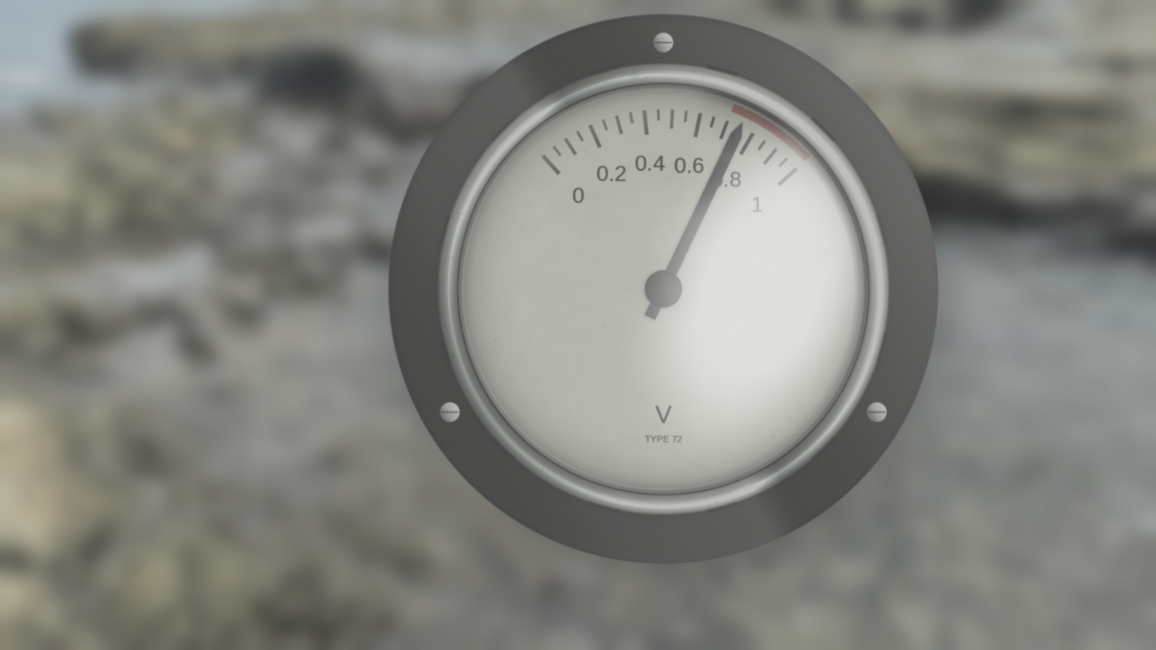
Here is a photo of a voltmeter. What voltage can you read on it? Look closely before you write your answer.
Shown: 0.75 V
